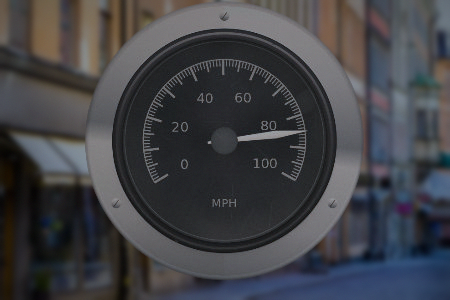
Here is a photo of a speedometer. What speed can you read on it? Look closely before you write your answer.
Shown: 85 mph
